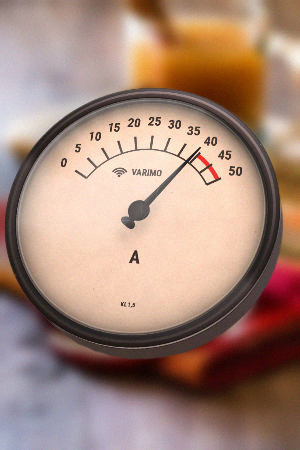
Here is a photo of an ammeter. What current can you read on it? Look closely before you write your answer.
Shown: 40 A
